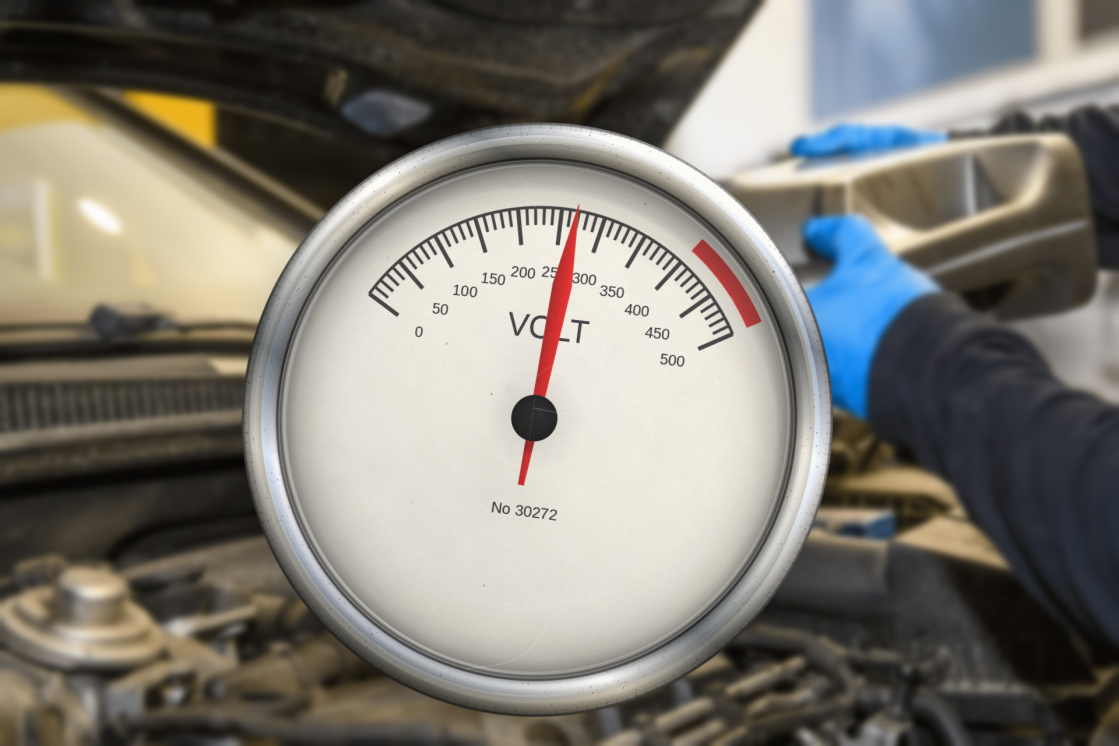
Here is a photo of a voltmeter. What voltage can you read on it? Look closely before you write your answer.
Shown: 270 V
